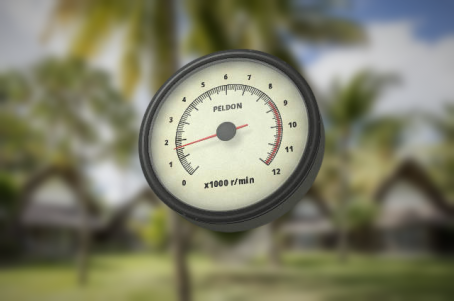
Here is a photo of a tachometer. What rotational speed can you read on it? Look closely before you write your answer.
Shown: 1500 rpm
